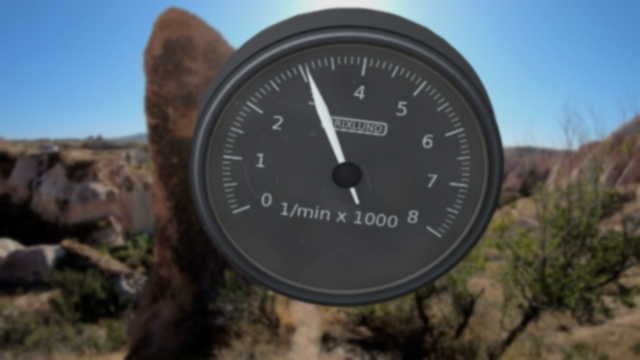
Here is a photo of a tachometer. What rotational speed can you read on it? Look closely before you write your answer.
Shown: 3100 rpm
